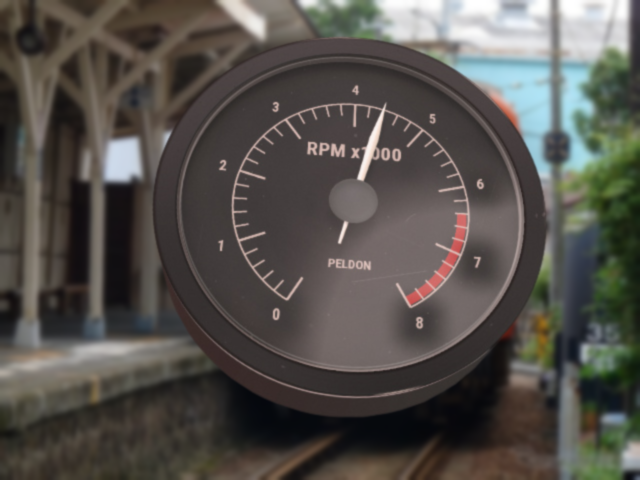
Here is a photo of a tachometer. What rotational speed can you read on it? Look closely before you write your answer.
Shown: 4400 rpm
